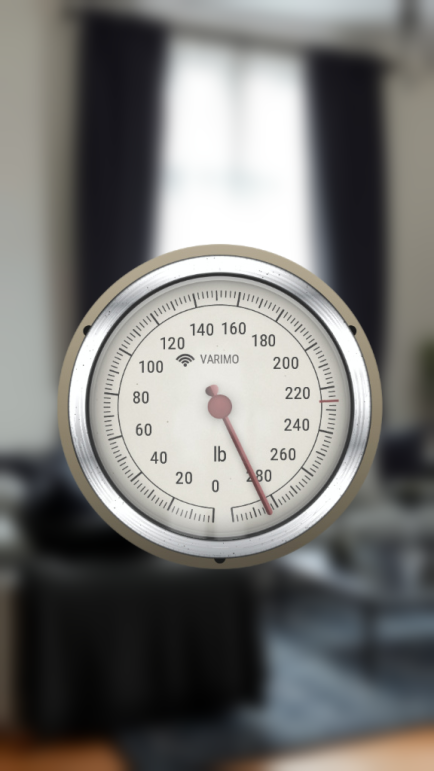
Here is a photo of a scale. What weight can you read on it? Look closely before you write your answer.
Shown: 284 lb
